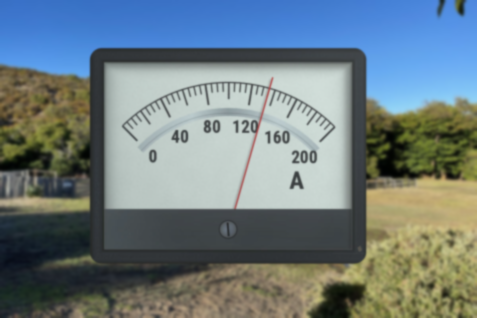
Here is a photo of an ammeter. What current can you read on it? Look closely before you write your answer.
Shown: 135 A
